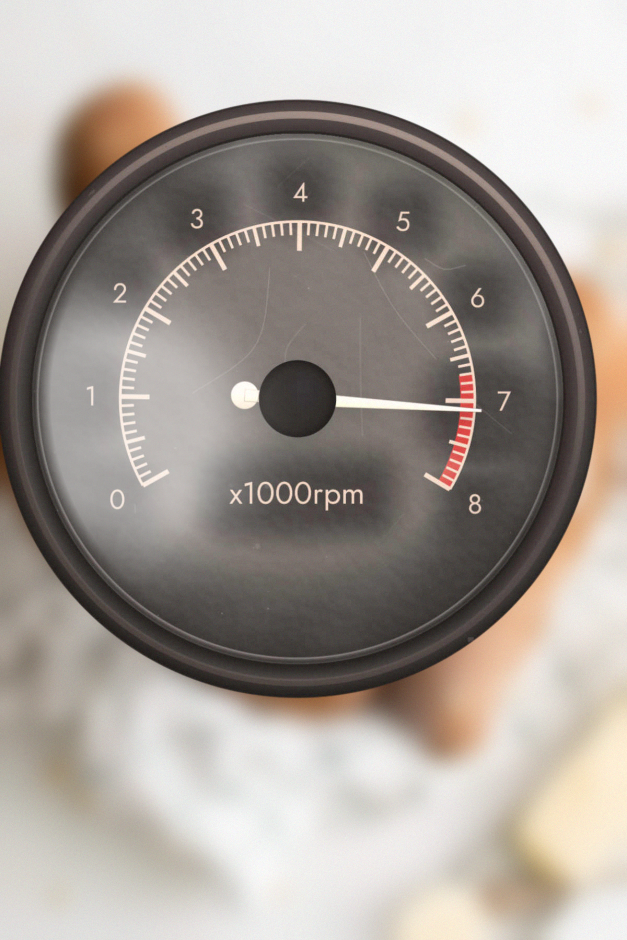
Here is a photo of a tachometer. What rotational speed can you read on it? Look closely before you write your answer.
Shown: 7100 rpm
